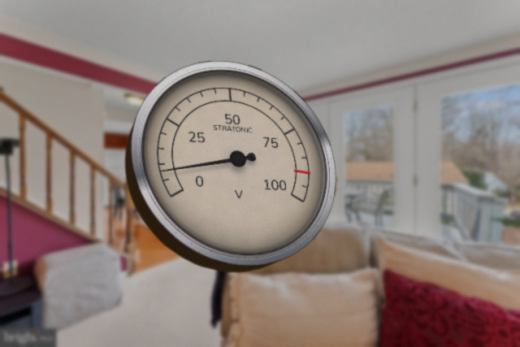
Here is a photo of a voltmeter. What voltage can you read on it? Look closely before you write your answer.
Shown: 7.5 V
